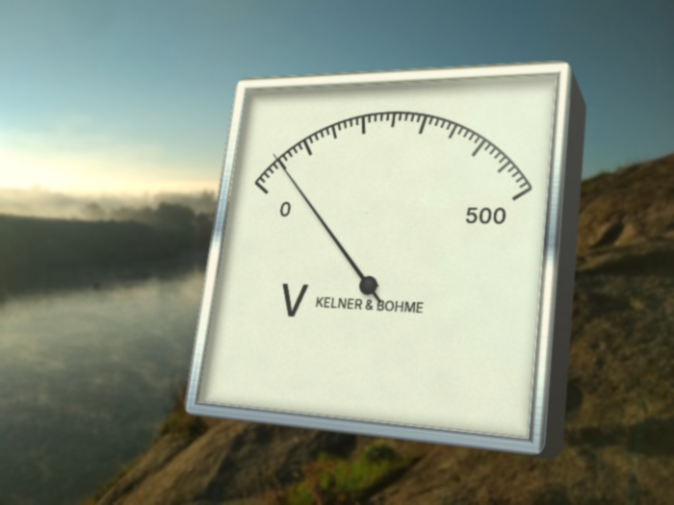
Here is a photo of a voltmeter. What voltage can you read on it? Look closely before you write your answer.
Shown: 50 V
